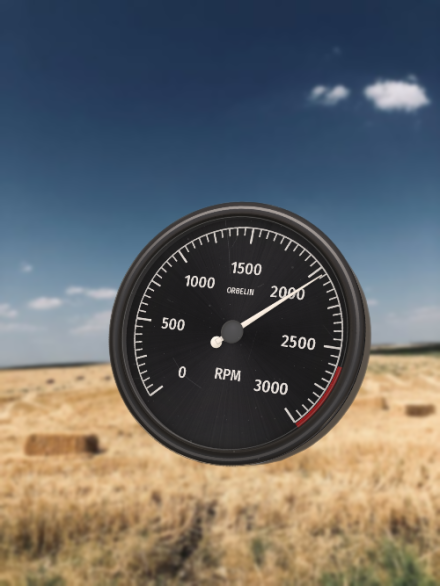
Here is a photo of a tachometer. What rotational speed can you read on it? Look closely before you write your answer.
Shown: 2050 rpm
